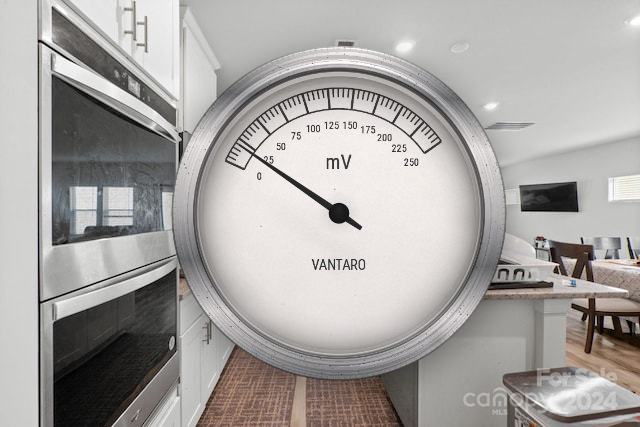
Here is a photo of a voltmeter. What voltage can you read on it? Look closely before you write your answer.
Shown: 20 mV
